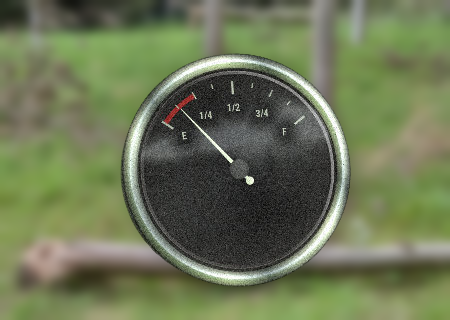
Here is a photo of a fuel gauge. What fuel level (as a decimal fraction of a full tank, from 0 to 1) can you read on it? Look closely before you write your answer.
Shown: 0.125
